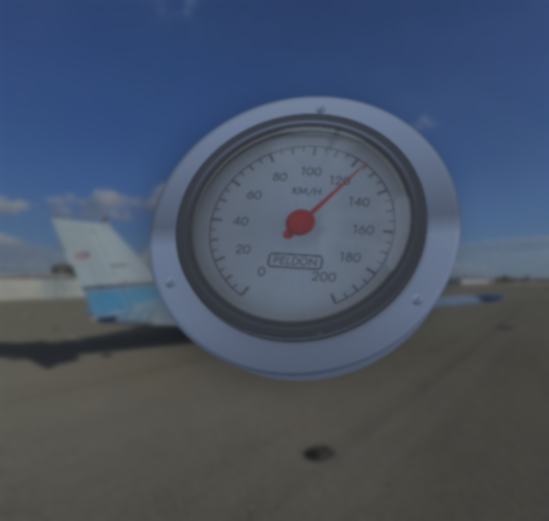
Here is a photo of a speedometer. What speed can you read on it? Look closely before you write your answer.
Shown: 125 km/h
